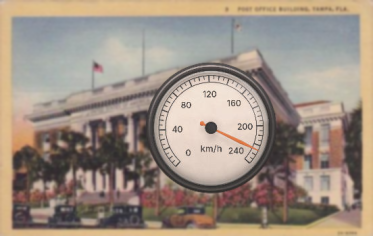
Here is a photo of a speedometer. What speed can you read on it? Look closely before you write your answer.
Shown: 225 km/h
